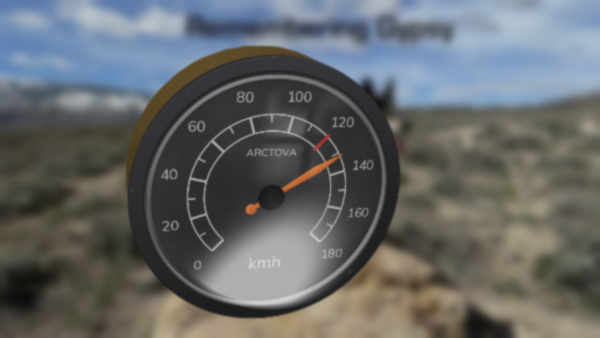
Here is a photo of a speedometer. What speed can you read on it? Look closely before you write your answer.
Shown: 130 km/h
